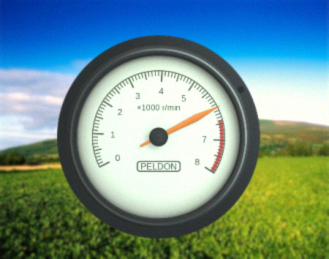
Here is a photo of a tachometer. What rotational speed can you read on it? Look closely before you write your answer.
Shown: 6000 rpm
